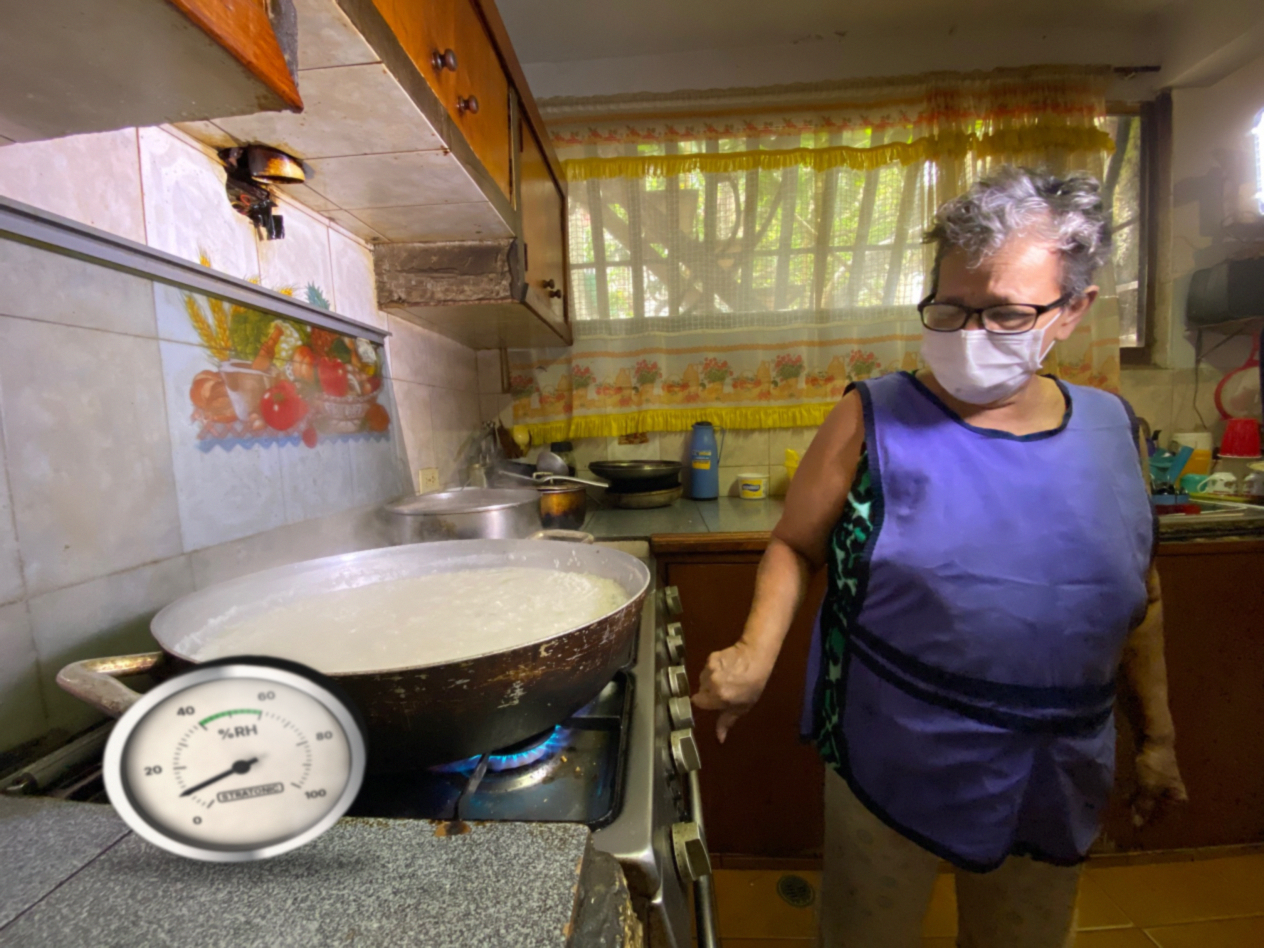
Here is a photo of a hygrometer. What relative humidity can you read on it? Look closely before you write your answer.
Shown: 10 %
